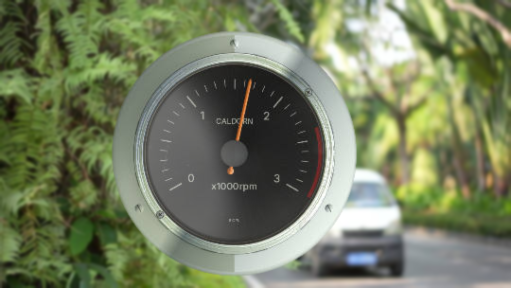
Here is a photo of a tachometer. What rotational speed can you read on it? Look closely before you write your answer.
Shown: 1650 rpm
